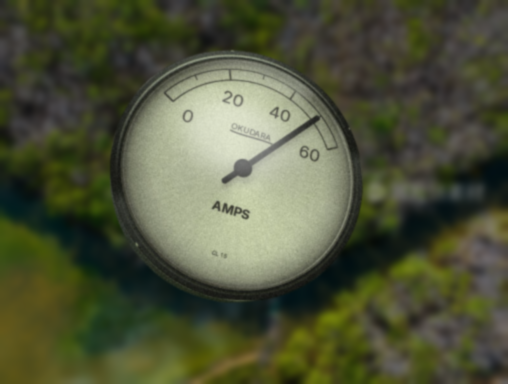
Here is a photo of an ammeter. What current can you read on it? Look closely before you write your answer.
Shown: 50 A
